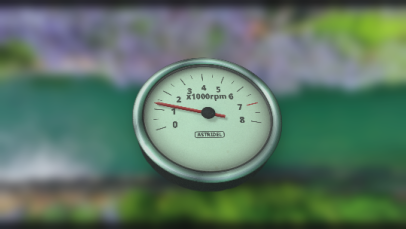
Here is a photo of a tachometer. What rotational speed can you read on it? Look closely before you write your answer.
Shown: 1250 rpm
